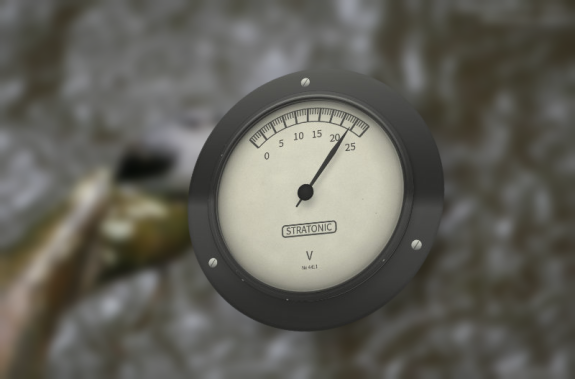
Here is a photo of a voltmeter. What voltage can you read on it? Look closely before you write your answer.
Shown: 22.5 V
